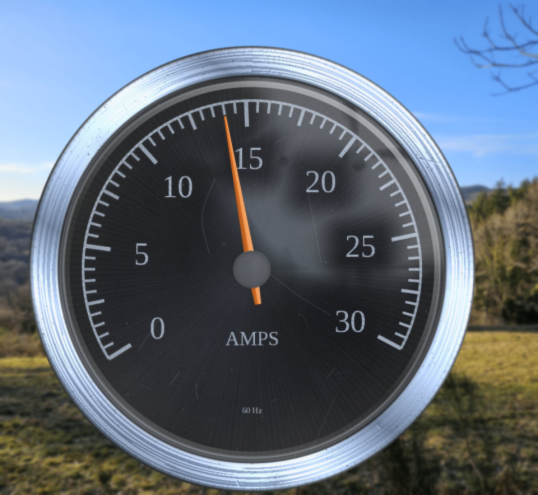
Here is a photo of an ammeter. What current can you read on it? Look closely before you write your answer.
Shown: 14 A
